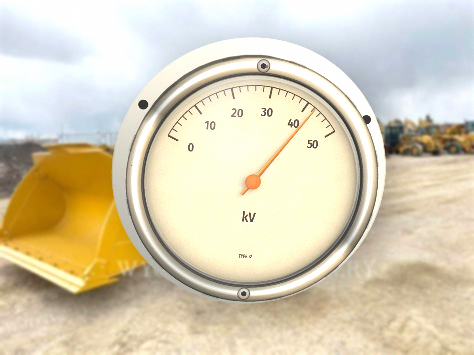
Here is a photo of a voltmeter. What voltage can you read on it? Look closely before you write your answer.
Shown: 42 kV
